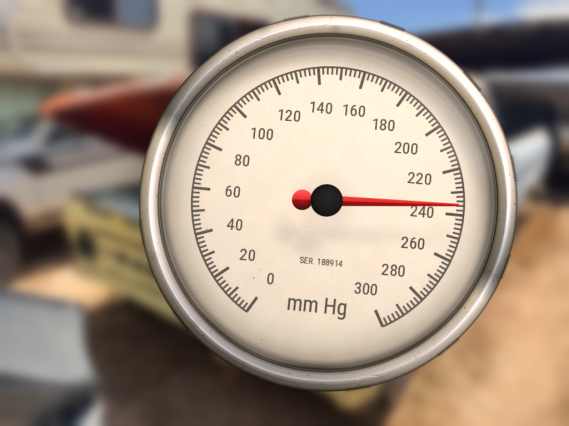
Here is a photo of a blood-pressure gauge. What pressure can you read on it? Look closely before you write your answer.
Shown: 236 mmHg
